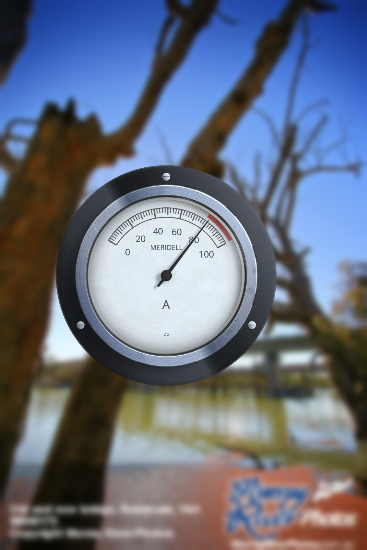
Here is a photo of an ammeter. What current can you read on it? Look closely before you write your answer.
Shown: 80 A
